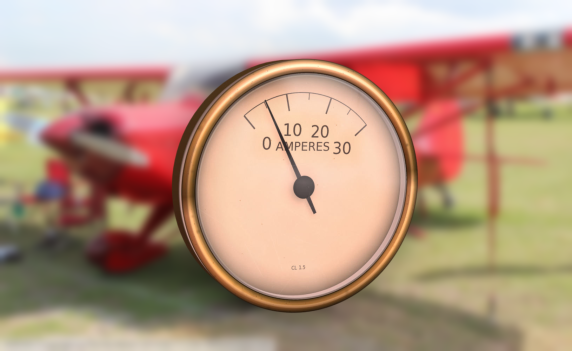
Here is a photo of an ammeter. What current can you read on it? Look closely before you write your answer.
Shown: 5 A
